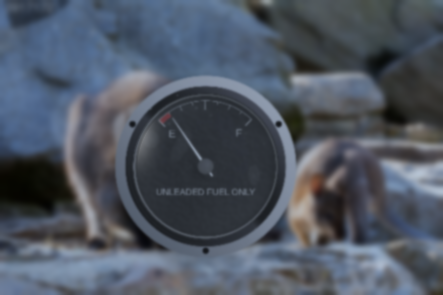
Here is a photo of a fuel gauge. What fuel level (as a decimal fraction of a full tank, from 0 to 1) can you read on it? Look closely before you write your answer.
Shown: 0.125
